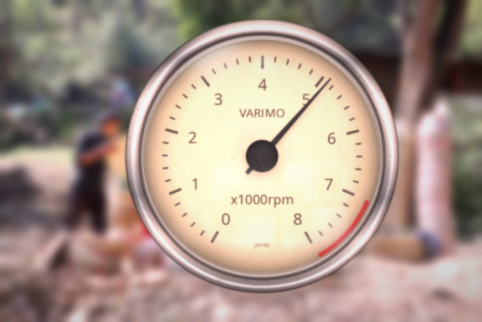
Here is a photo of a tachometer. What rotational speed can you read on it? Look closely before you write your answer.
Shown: 5100 rpm
